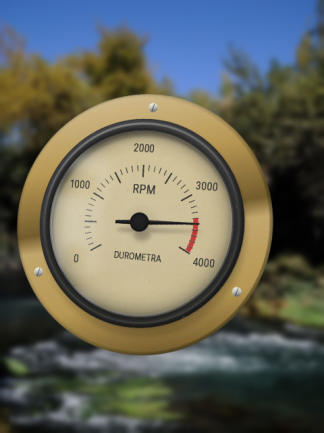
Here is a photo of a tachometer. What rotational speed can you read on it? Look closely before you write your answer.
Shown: 3500 rpm
